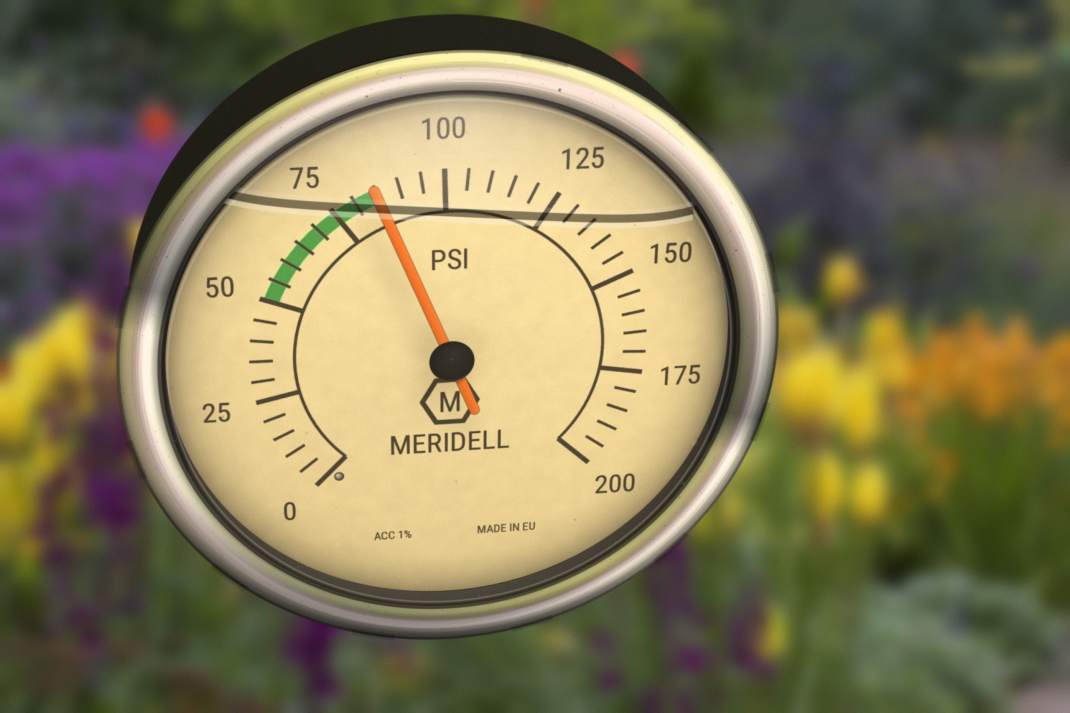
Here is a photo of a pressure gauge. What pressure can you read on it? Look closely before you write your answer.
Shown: 85 psi
